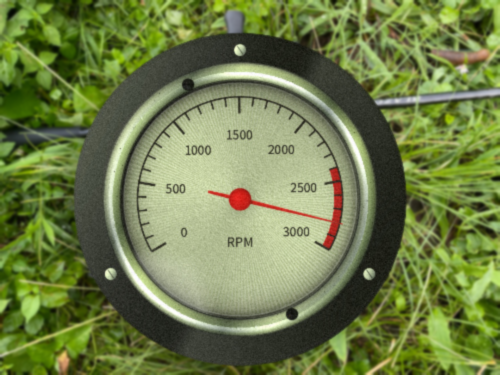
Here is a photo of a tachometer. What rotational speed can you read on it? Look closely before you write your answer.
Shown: 2800 rpm
